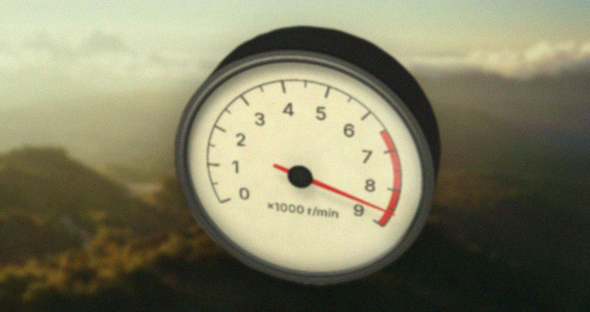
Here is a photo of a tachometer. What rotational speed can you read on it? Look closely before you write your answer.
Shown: 8500 rpm
